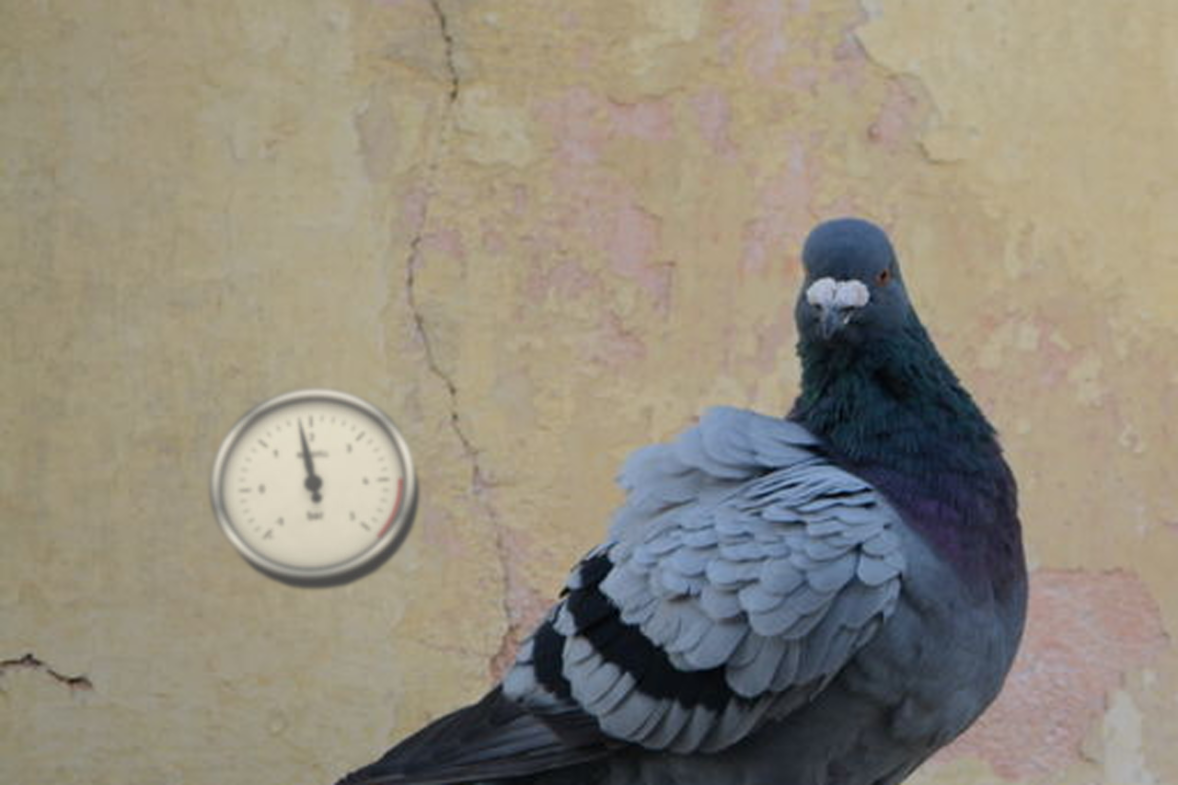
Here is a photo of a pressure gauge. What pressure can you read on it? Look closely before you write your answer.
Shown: 1.8 bar
